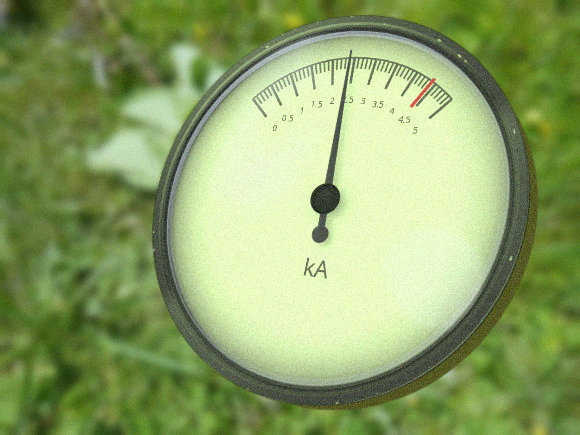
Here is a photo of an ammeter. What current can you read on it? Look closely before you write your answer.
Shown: 2.5 kA
